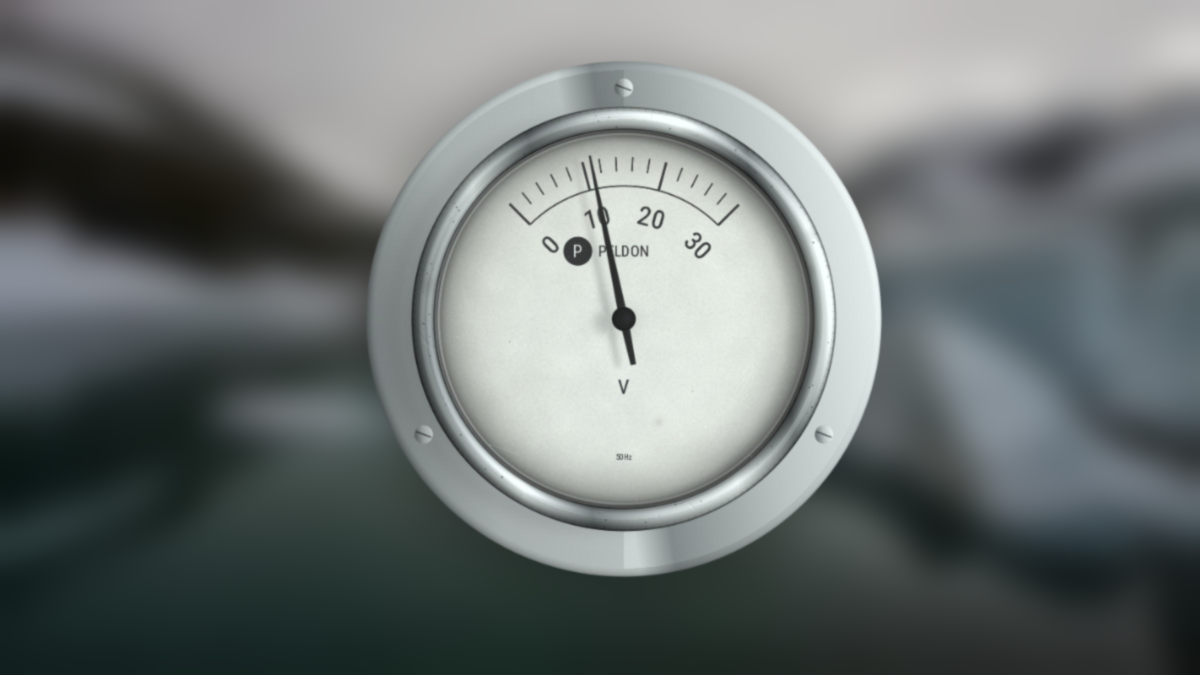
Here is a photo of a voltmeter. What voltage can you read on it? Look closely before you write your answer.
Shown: 11 V
